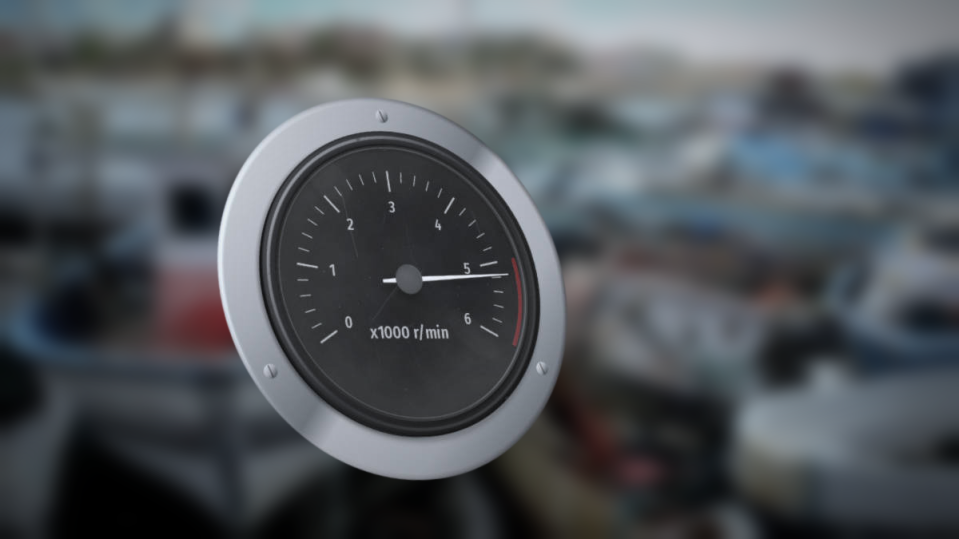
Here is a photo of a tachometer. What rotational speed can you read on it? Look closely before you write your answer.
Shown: 5200 rpm
